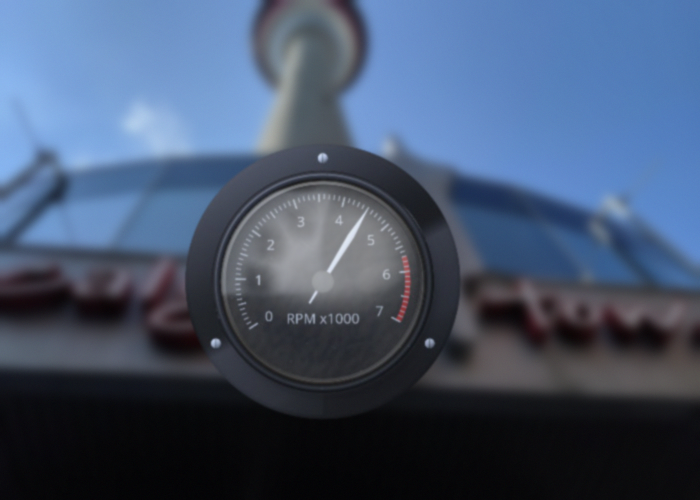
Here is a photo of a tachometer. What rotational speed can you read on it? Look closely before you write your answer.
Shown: 4500 rpm
